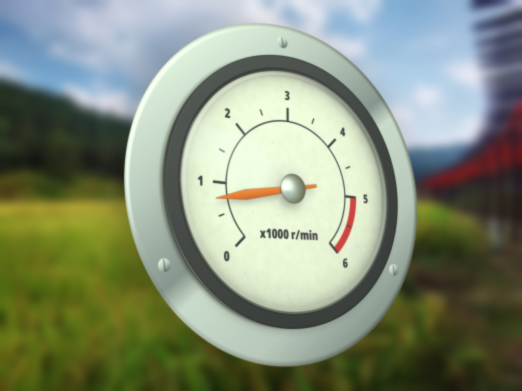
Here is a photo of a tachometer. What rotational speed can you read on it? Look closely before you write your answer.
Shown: 750 rpm
